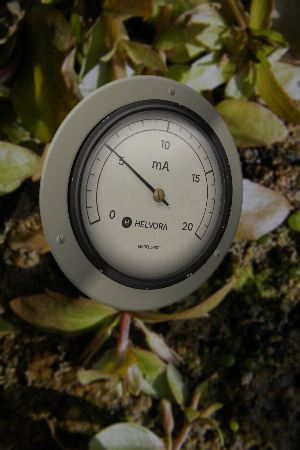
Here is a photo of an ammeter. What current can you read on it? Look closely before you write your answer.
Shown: 5 mA
